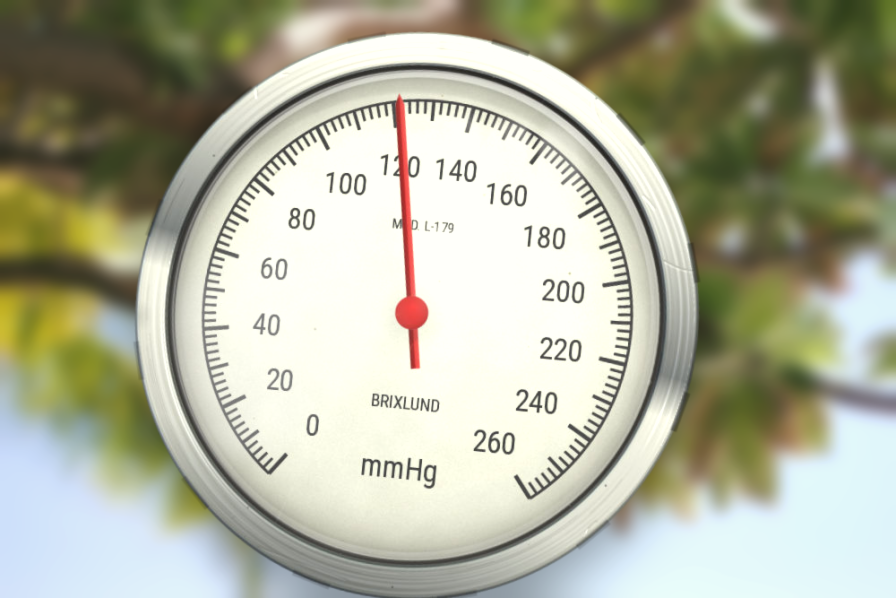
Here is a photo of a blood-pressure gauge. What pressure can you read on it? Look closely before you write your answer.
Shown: 122 mmHg
